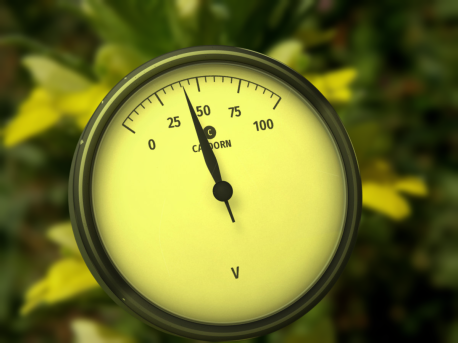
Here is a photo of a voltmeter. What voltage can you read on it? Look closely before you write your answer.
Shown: 40 V
